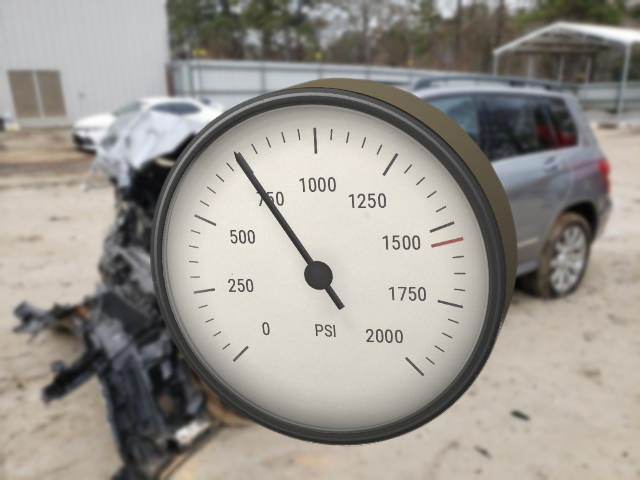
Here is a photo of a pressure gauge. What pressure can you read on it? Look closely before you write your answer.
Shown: 750 psi
